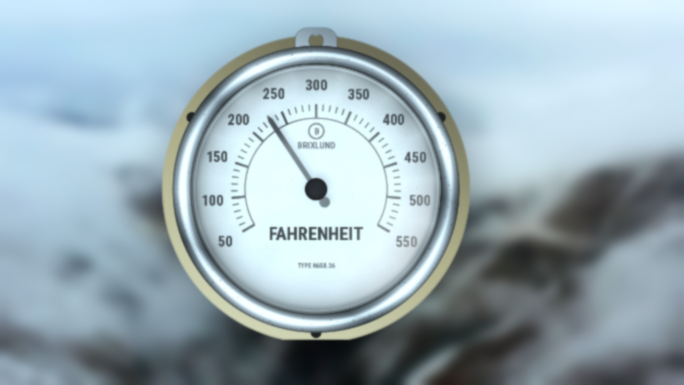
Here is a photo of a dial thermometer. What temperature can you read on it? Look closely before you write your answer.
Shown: 230 °F
